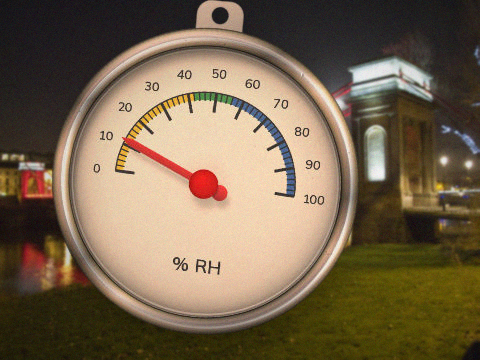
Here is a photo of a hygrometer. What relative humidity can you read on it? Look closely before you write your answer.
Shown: 12 %
